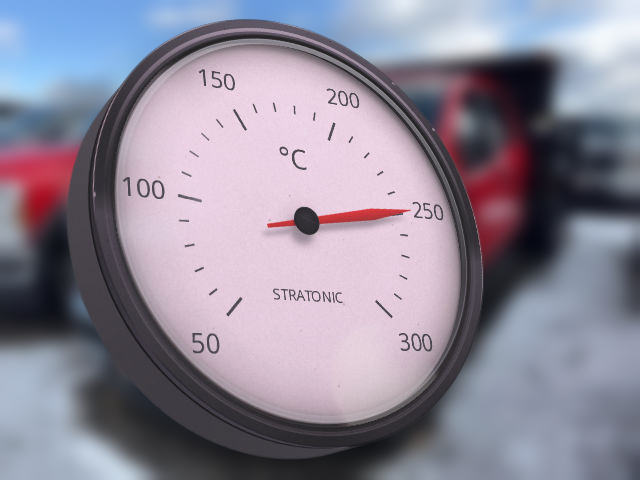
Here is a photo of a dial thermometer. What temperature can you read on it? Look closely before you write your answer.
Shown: 250 °C
